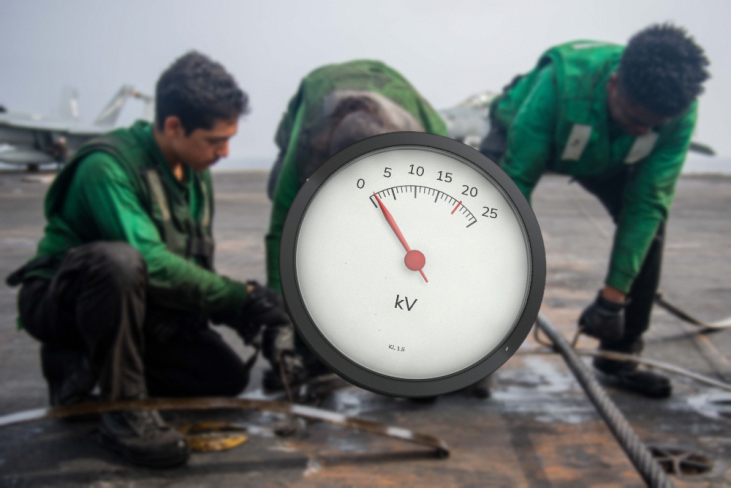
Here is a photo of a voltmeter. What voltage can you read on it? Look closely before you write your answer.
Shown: 1 kV
